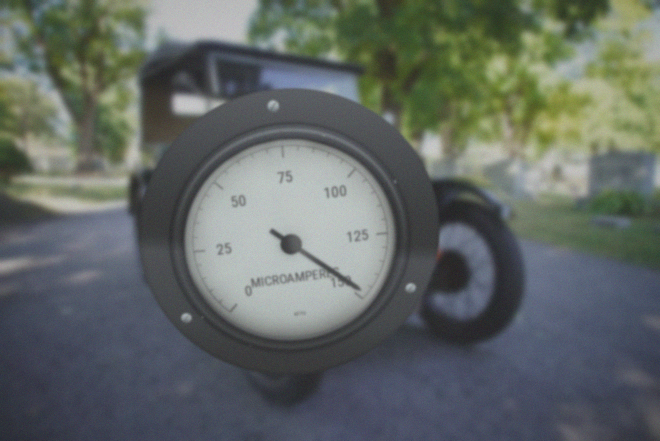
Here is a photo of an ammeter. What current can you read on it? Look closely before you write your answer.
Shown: 147.5 µA
